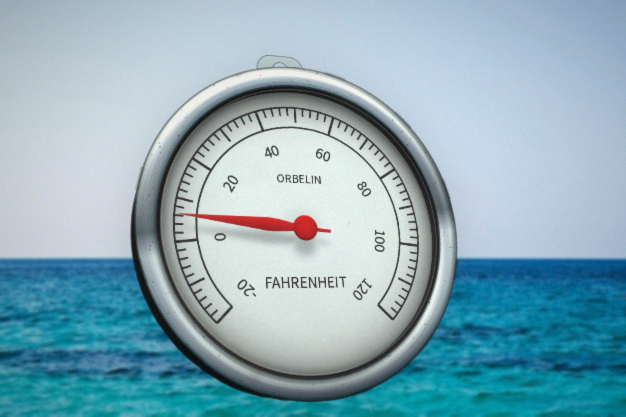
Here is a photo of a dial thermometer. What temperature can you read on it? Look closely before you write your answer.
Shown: 6 °F
